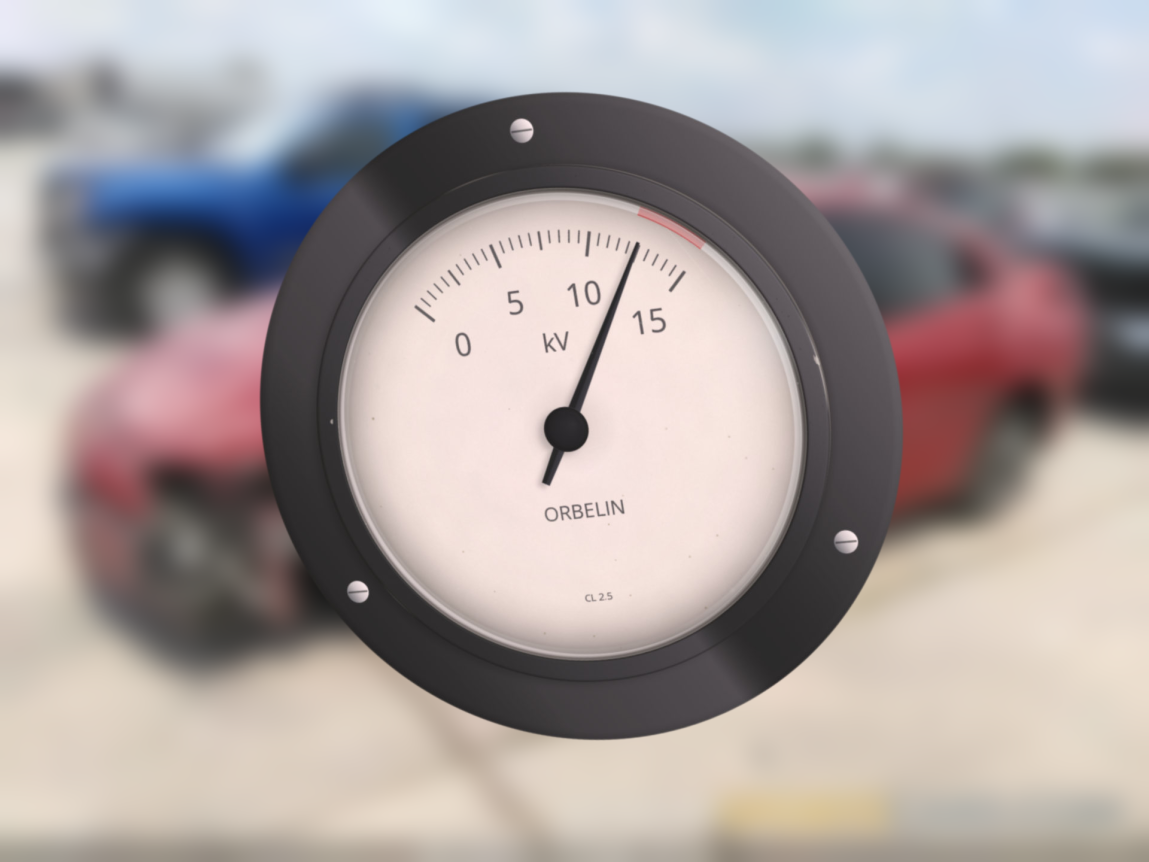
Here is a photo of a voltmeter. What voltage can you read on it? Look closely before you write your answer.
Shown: 12.5 kV
